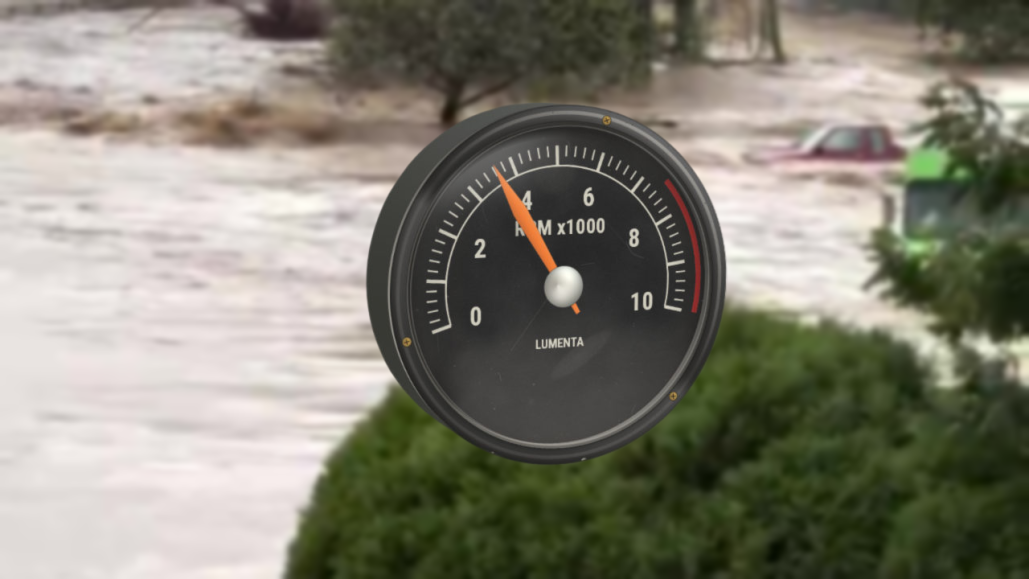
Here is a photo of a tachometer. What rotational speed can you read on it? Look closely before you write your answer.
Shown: 3600 rpm
